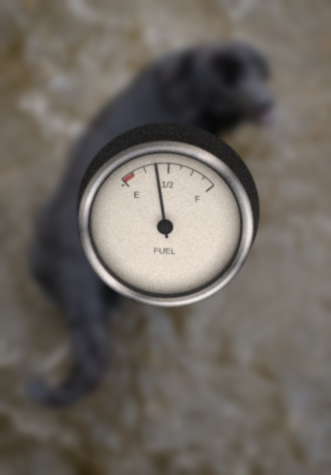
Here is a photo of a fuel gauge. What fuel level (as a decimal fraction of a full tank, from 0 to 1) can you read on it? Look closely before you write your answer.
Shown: 0.375
